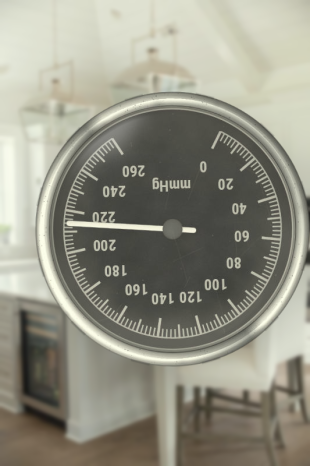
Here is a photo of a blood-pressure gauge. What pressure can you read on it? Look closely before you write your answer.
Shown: 214 mmHg
